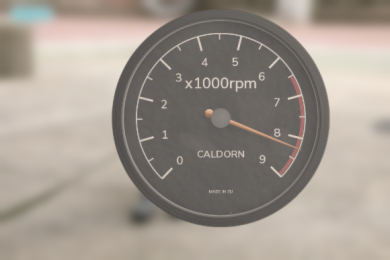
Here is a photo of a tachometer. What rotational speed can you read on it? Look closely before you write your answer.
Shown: 8250 rpm
